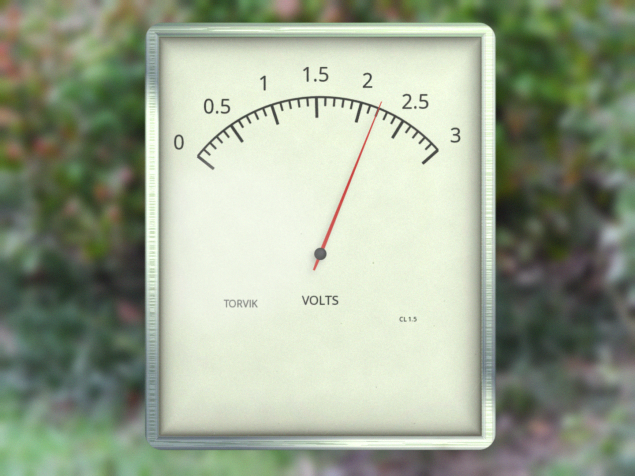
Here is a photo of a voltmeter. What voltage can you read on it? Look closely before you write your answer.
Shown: 2.2 V
